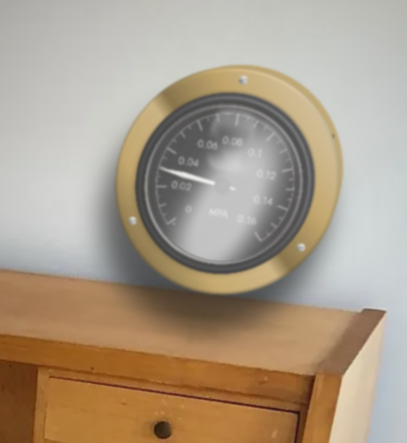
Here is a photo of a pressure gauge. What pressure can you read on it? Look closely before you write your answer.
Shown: 0.03 MPa
